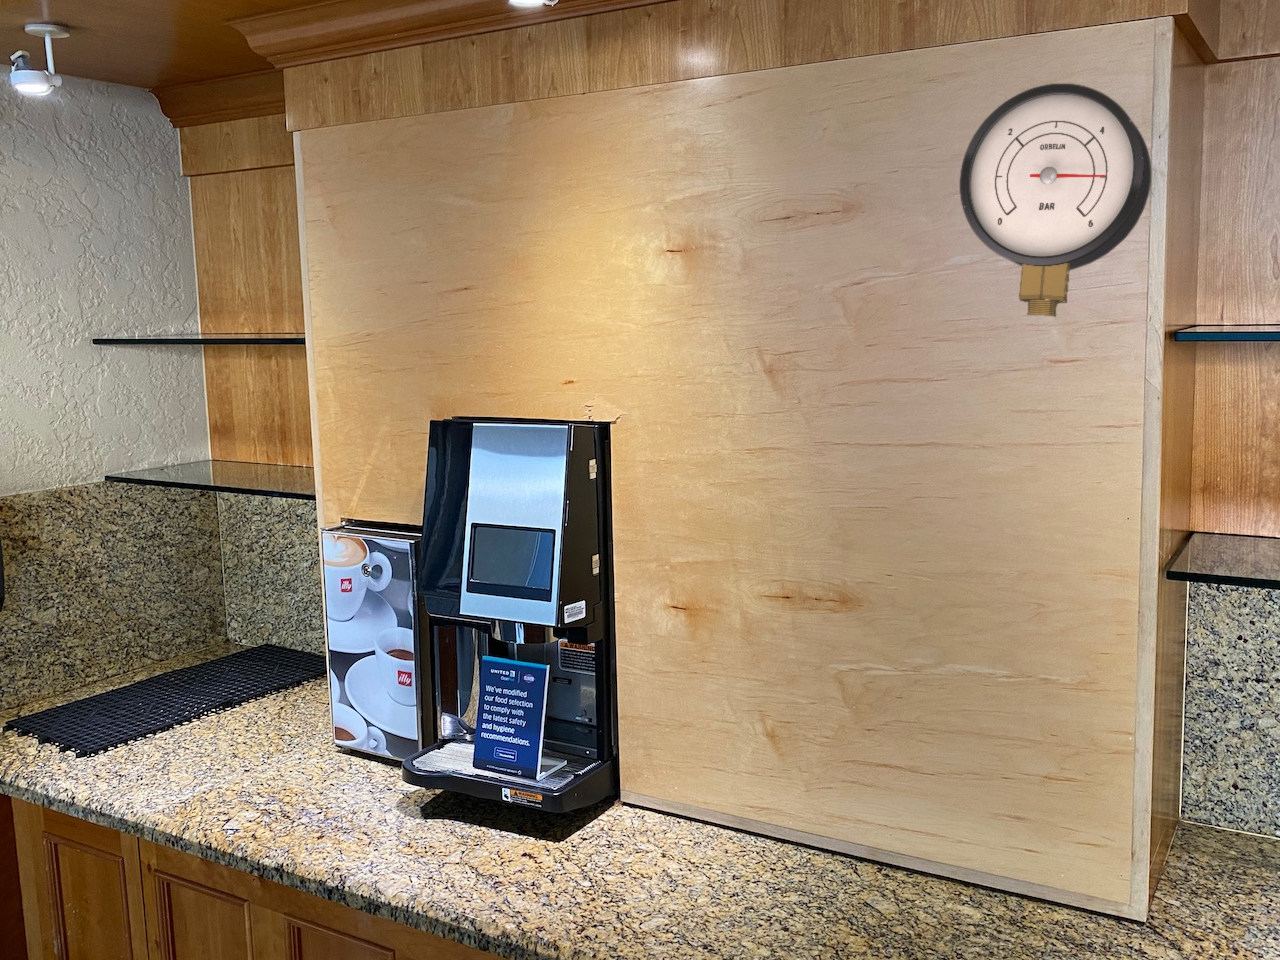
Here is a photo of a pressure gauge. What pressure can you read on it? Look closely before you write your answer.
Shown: 5 bar
